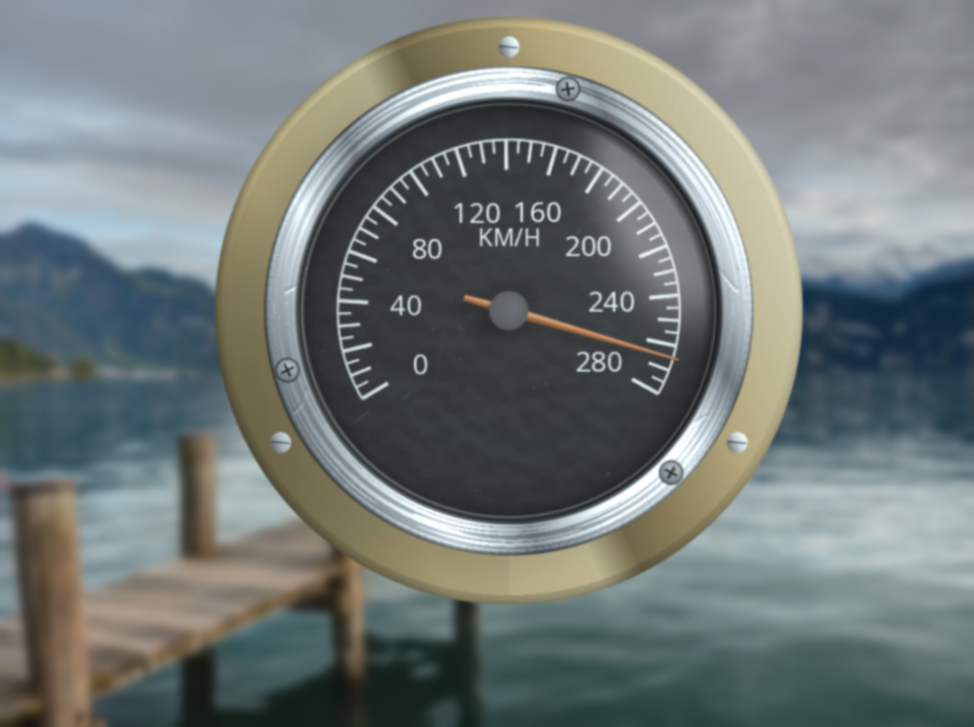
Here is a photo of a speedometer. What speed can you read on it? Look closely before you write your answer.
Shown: 265 km/h
